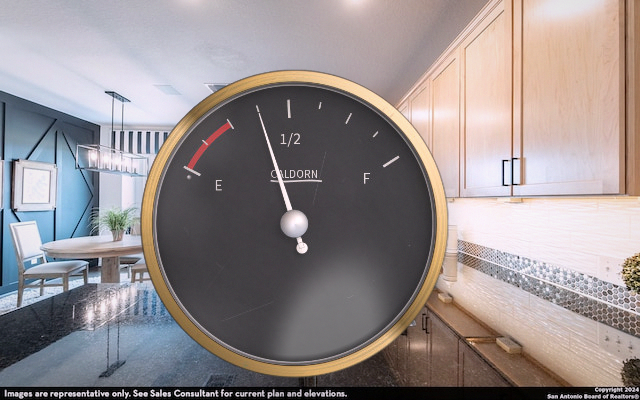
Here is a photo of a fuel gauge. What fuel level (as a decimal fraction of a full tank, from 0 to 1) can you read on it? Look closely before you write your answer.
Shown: 0.375
